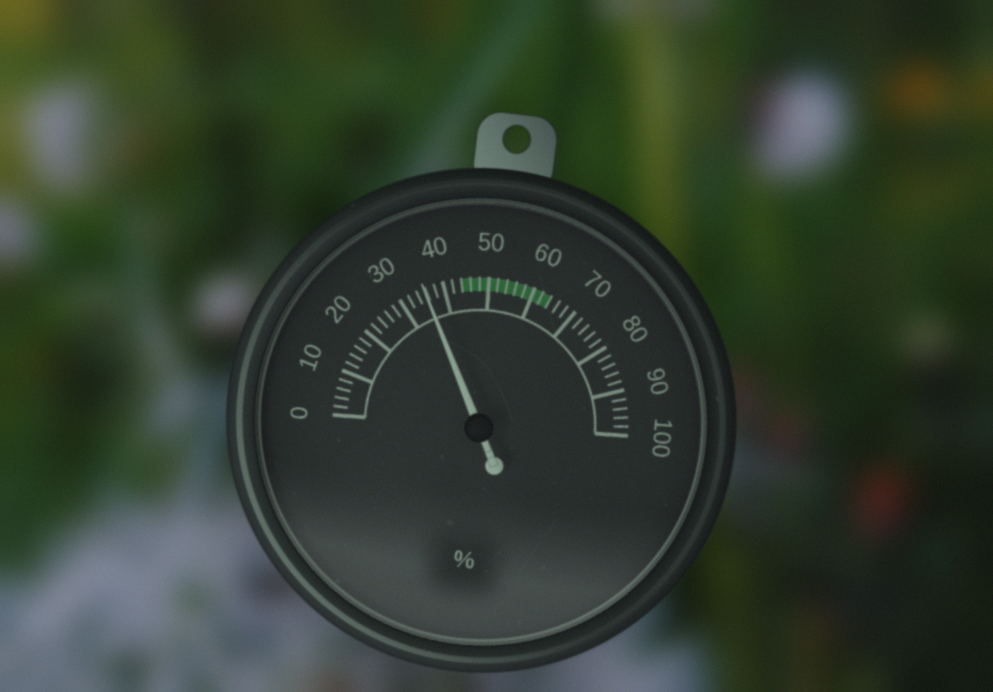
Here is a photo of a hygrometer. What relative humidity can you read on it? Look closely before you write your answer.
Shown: 36 %
